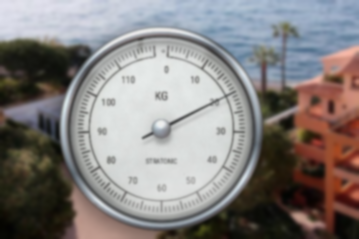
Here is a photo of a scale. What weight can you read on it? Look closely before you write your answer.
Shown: 20 kg
